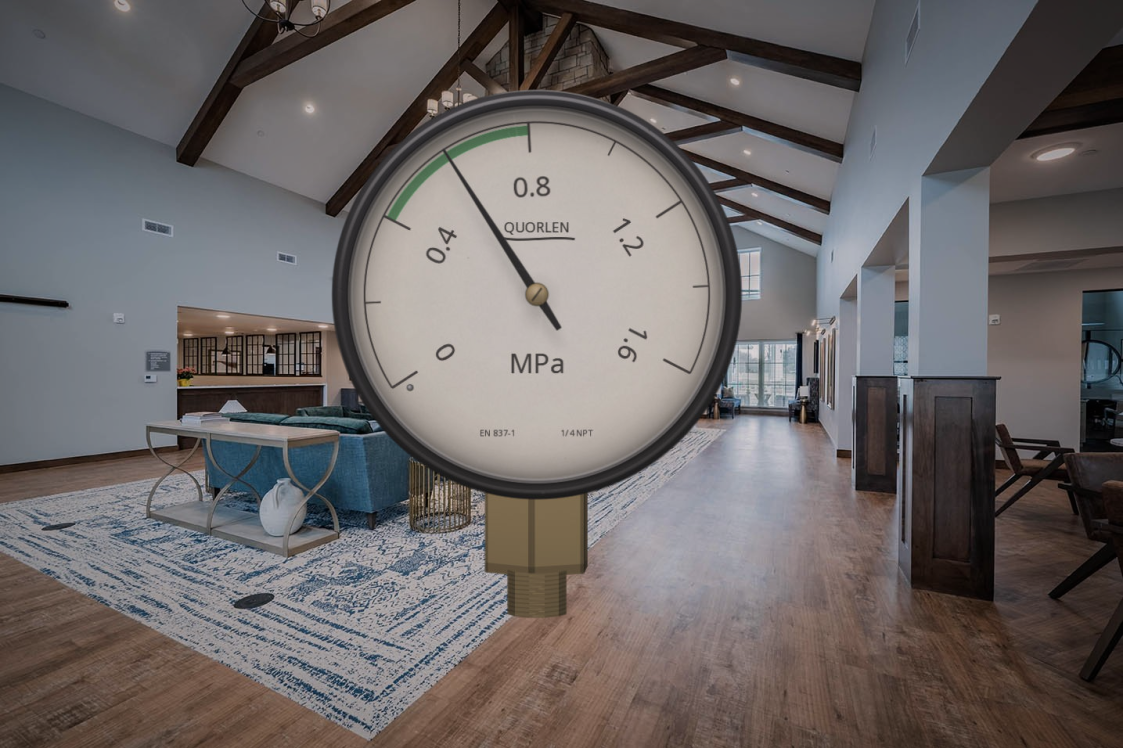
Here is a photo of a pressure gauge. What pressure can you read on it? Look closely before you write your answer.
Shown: 0.6 MPa
